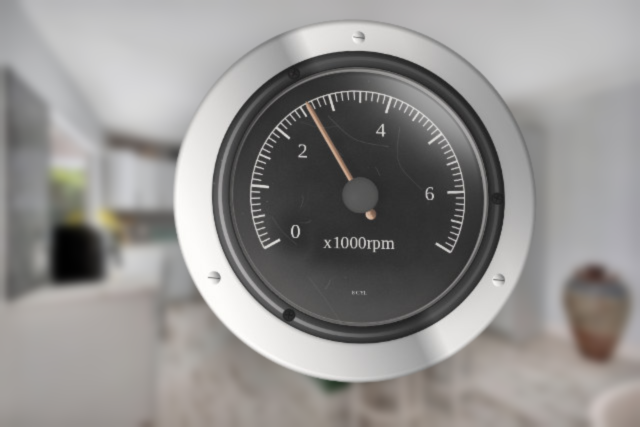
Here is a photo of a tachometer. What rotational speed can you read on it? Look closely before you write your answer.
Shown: 2600 rpm
